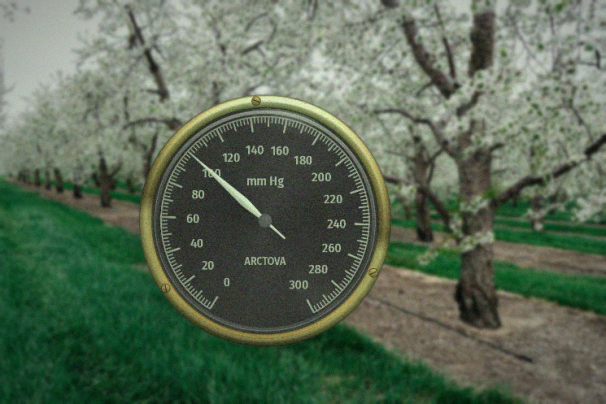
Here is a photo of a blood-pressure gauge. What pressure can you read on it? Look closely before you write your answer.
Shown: 100 mmHg
